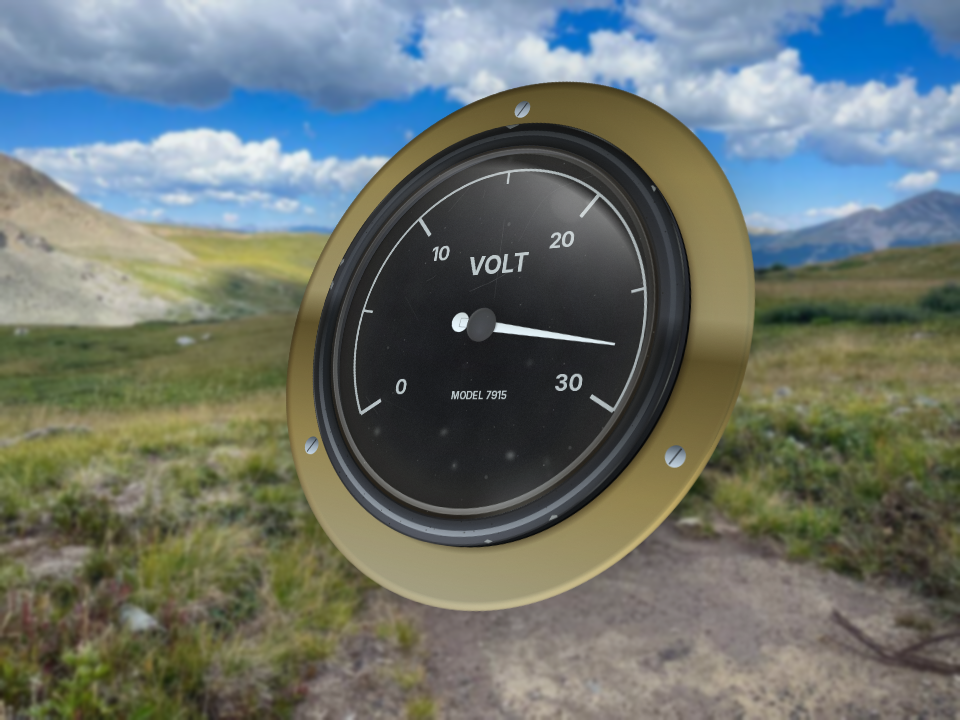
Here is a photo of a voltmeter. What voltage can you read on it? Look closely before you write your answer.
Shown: 27.5 V
